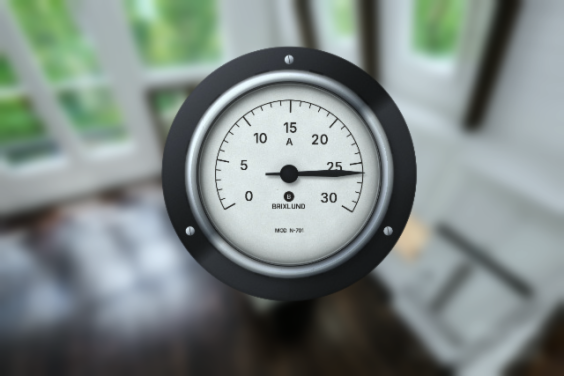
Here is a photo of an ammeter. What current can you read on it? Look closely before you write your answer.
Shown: 26 A
